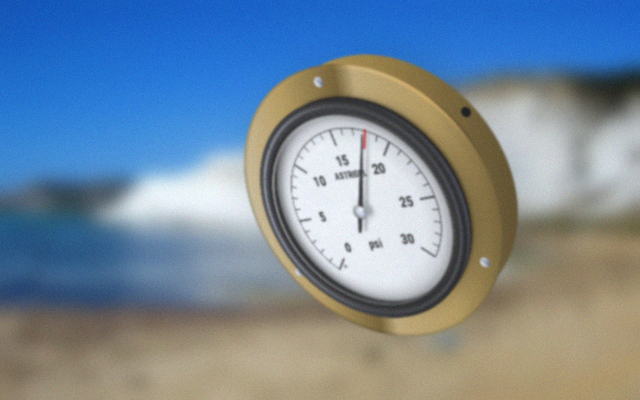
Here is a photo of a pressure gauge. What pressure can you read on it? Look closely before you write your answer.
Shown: 18 psi
